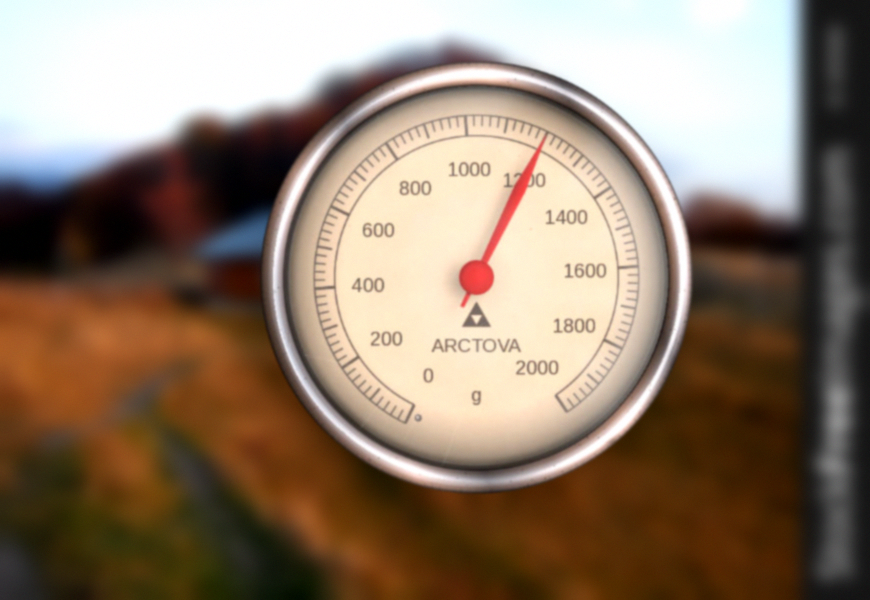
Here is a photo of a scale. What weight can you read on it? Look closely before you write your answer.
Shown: 1200 g
